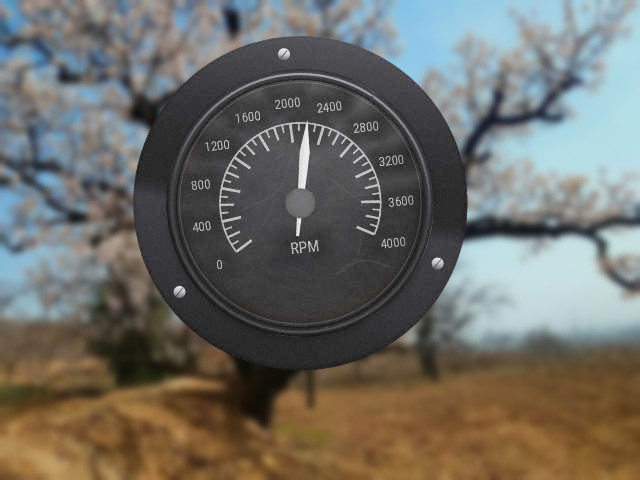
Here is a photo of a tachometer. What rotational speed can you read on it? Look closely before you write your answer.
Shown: 2200 rpm
